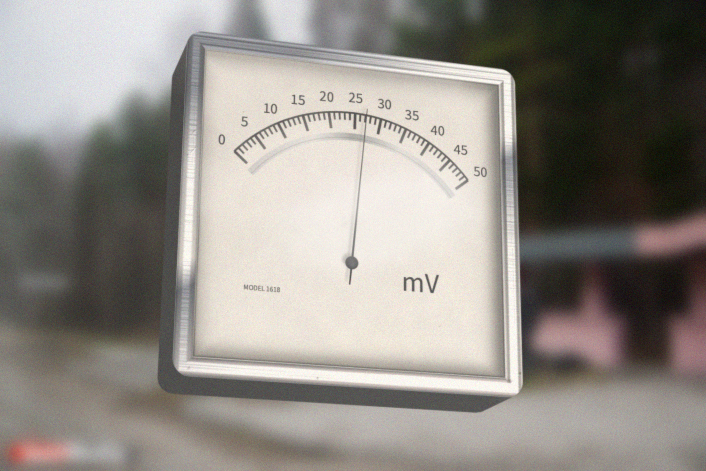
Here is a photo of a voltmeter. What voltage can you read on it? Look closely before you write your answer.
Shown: 27 mV
